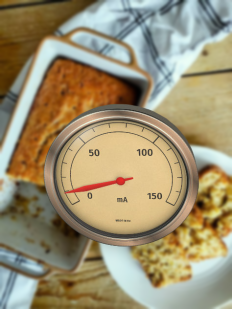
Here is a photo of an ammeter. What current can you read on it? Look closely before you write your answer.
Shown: 10 mA
